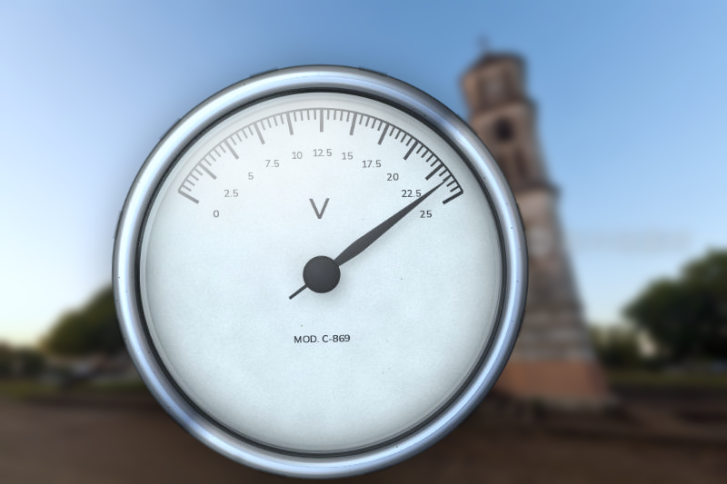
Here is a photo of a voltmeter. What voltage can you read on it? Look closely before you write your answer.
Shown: 23.5 V
